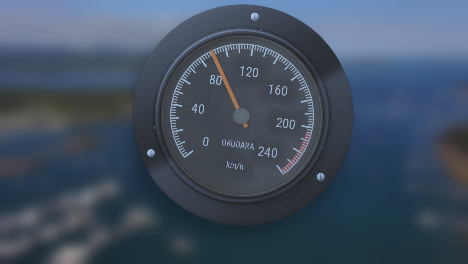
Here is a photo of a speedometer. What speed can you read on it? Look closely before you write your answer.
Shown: 90 km/h
